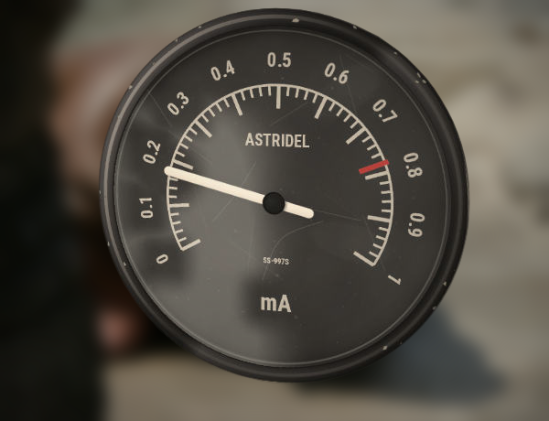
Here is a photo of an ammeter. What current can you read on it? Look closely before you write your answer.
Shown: 0.18 mA
